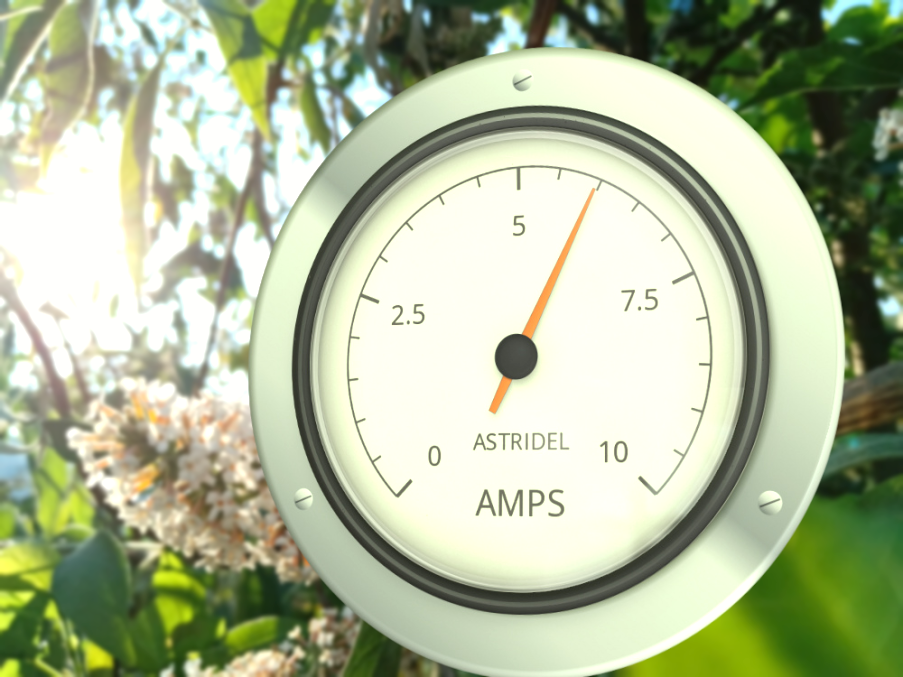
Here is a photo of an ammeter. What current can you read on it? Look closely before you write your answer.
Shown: 6 A
